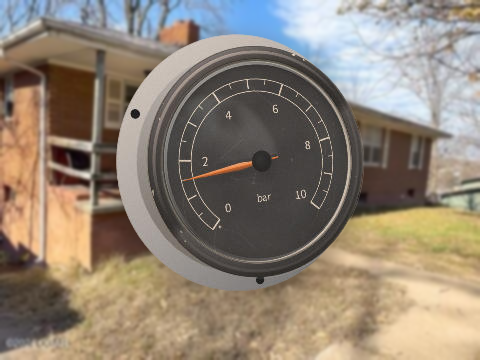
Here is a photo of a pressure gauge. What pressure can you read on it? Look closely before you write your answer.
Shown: 1.5 bar
